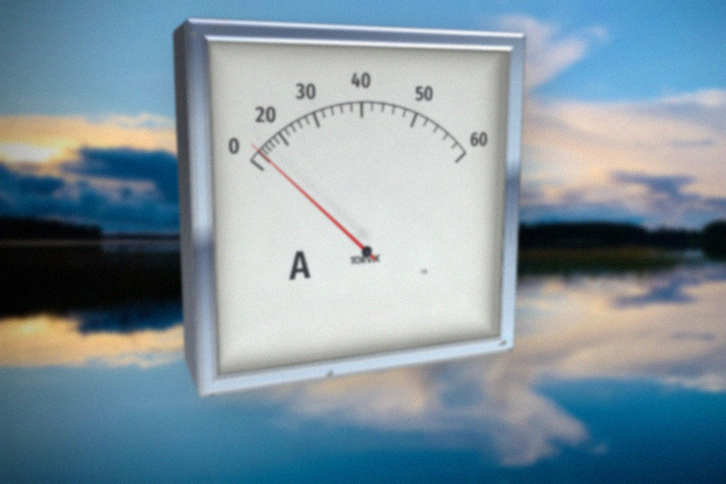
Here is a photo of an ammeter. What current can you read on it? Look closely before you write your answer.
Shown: 10 A
